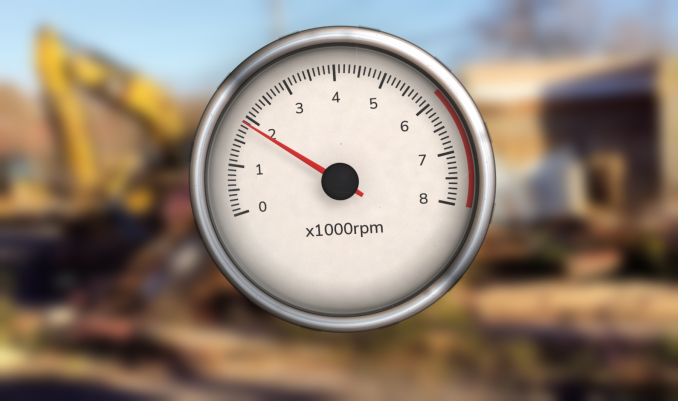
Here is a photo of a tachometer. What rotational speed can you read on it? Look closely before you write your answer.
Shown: 1900 rpm
